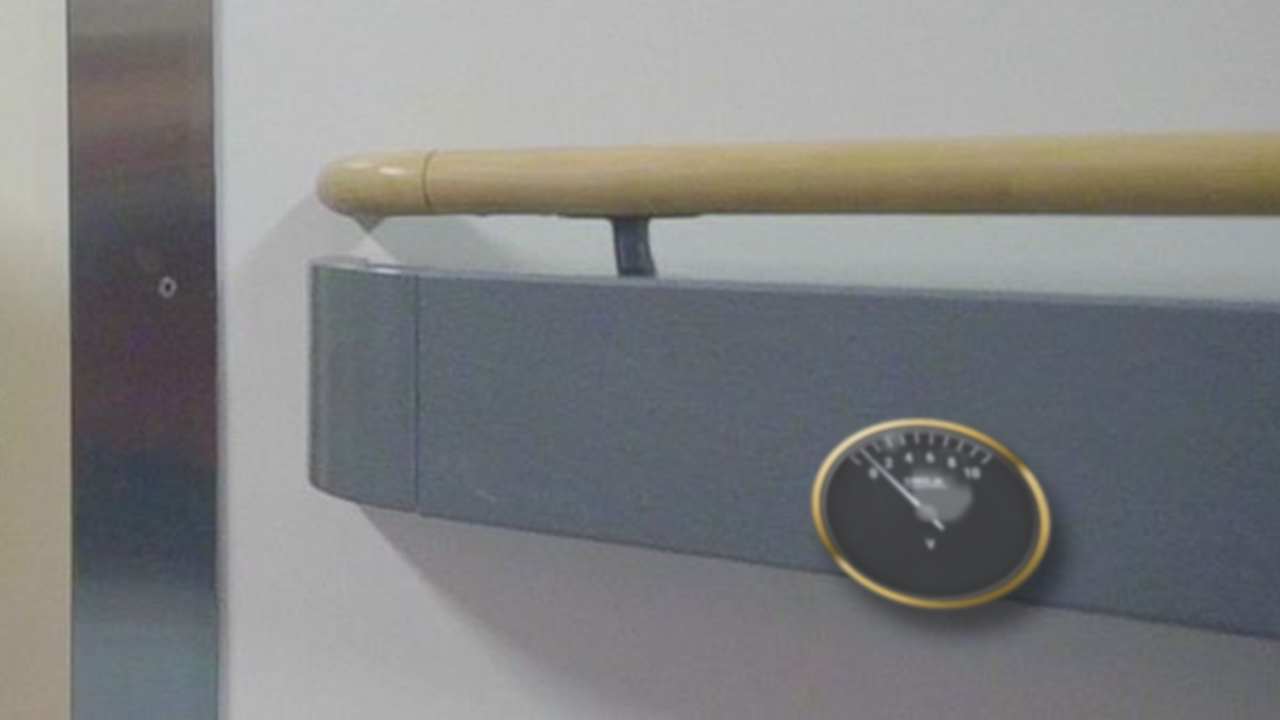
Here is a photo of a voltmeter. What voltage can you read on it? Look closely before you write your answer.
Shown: 1 V
